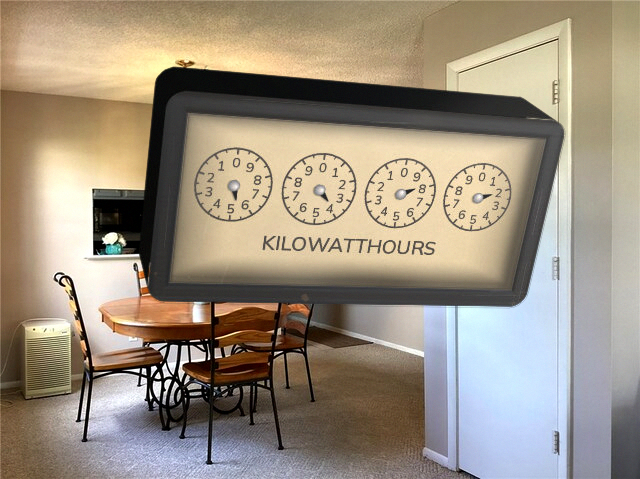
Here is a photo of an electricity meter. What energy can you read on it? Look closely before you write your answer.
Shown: 5382 kWh
